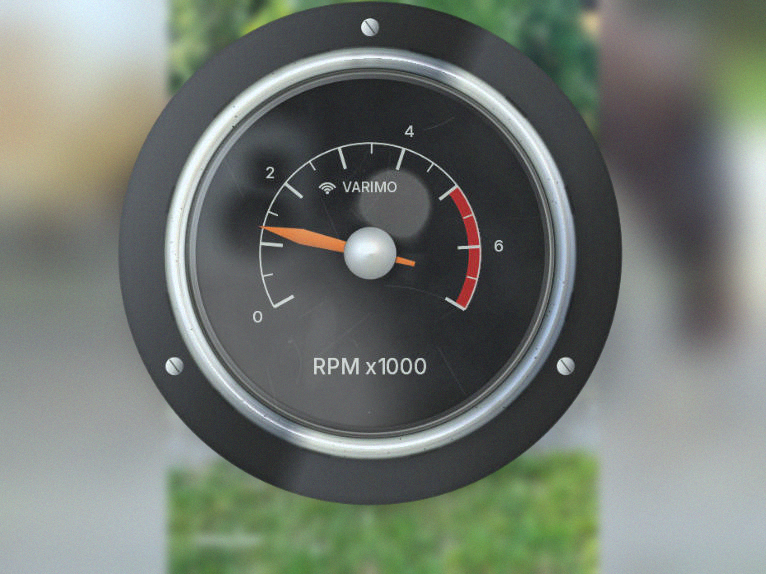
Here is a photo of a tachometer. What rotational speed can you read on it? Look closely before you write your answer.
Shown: 1250 rpm
